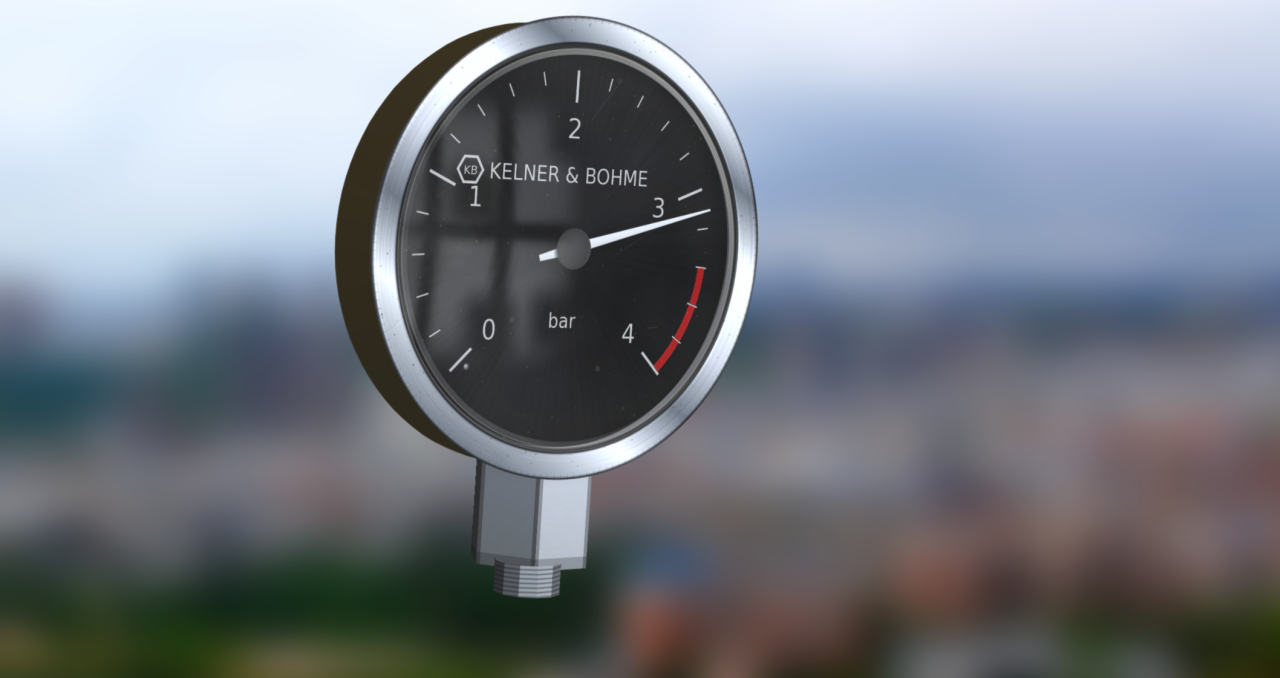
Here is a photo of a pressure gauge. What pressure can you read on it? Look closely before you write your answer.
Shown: 3.1 bar
